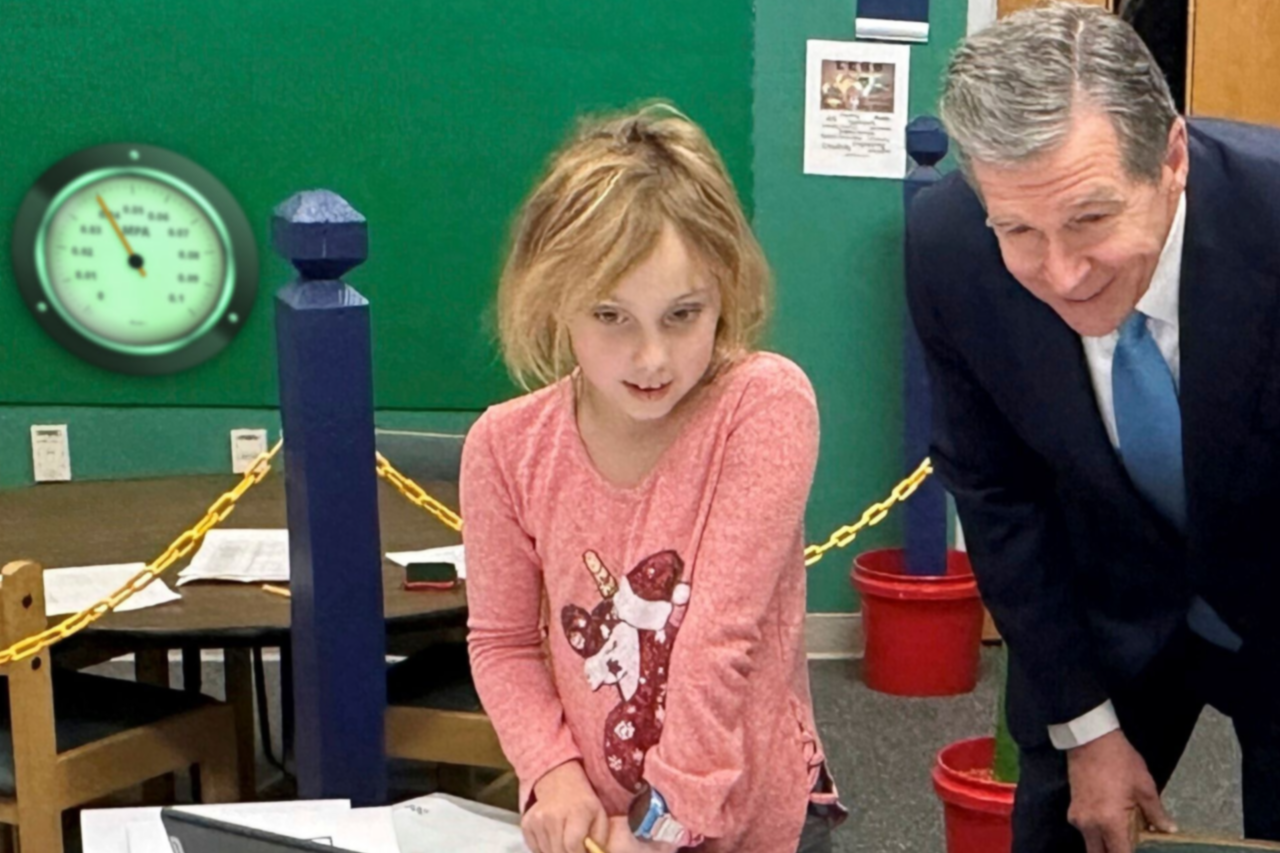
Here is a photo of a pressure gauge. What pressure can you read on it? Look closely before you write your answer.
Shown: 0.04 MPa
